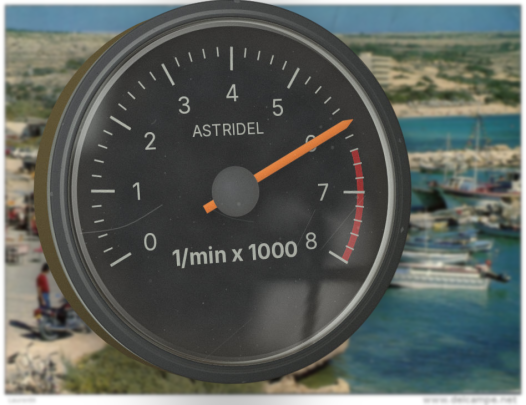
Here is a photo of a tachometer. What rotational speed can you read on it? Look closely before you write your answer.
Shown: 6000 rpm
